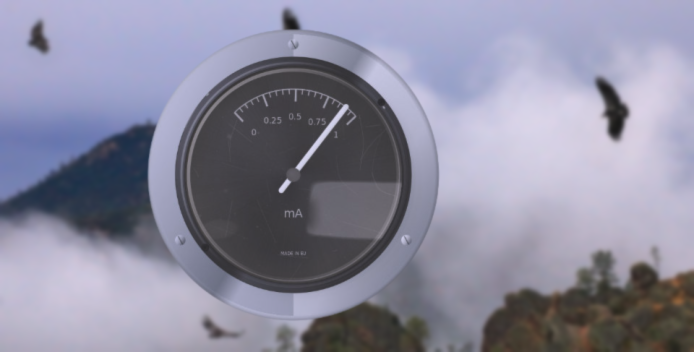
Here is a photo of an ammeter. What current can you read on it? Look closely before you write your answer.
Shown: 0.9 mA
